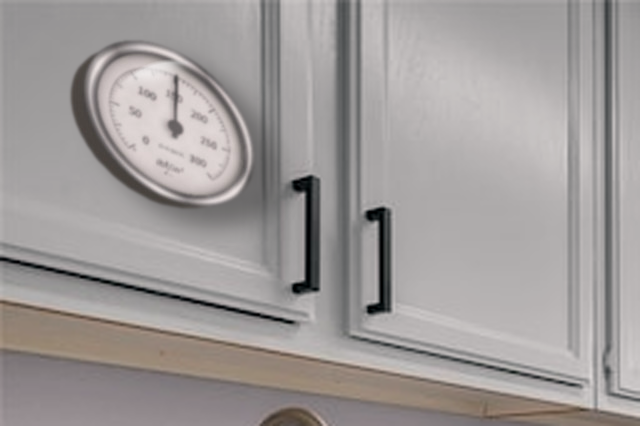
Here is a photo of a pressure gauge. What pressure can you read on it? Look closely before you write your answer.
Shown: 150 psi
